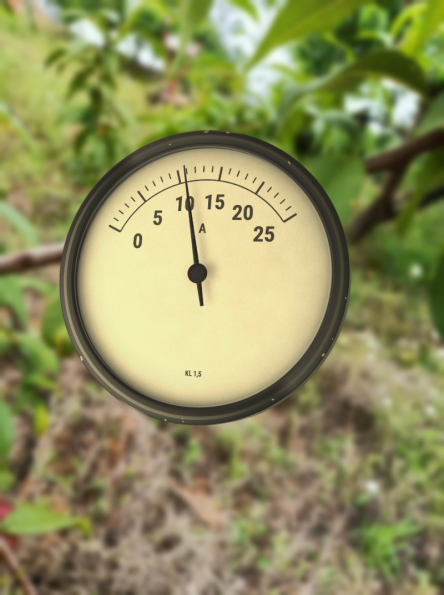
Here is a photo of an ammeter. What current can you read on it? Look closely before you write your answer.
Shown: 11 A
